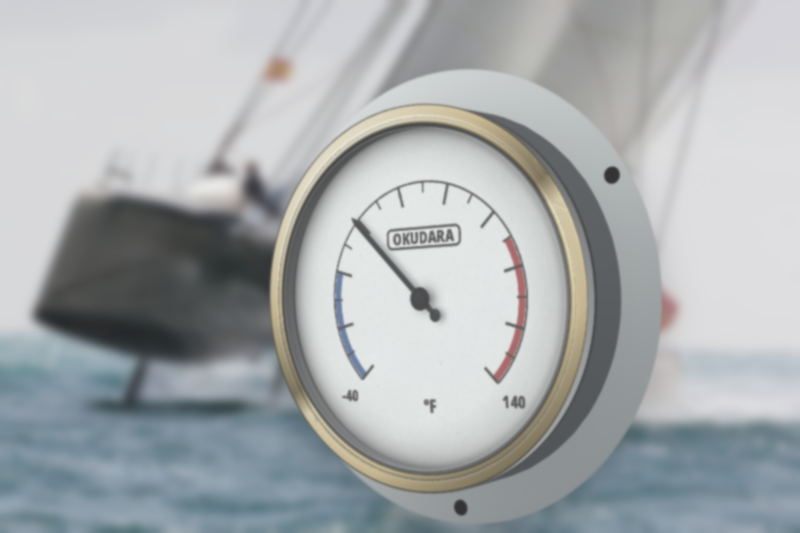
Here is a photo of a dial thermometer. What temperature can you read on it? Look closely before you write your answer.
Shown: 20 °F
